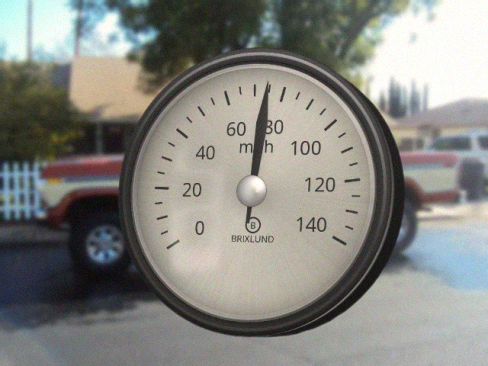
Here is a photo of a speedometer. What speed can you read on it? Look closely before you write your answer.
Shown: 75 mph
